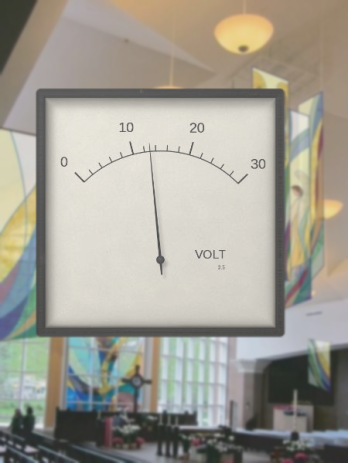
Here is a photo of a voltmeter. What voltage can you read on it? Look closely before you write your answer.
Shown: 13 V
